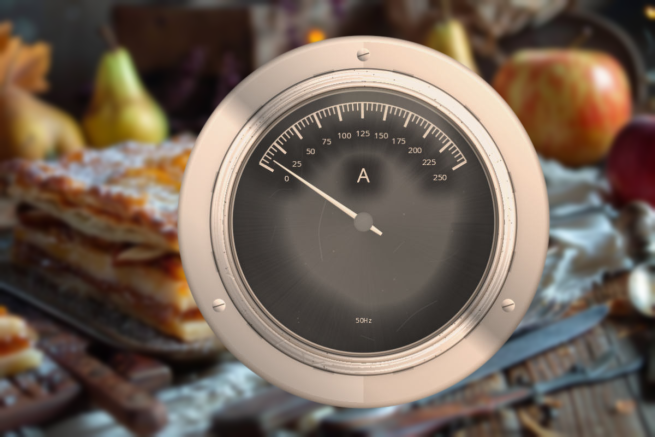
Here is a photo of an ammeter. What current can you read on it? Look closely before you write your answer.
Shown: 10 A
